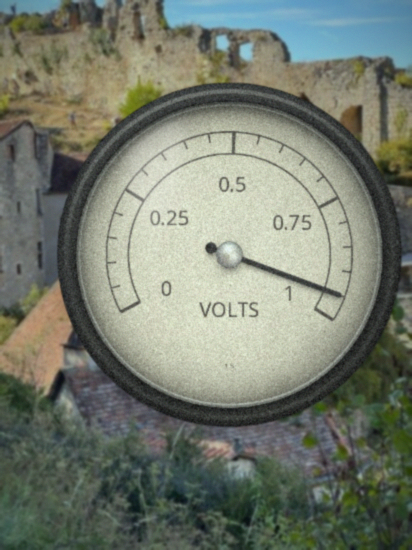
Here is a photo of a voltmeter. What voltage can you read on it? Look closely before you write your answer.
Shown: 0.95 V
